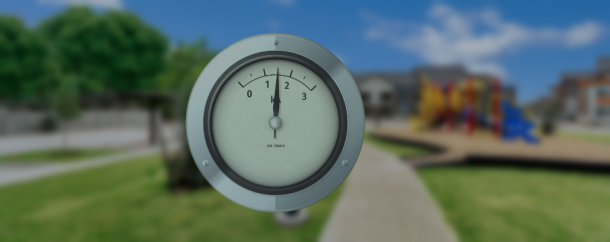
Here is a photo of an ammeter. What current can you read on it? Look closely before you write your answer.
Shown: 1.5 kA
